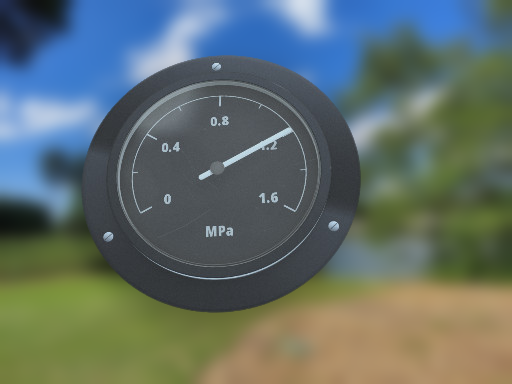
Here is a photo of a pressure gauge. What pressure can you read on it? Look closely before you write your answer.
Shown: 1.2 MPa
